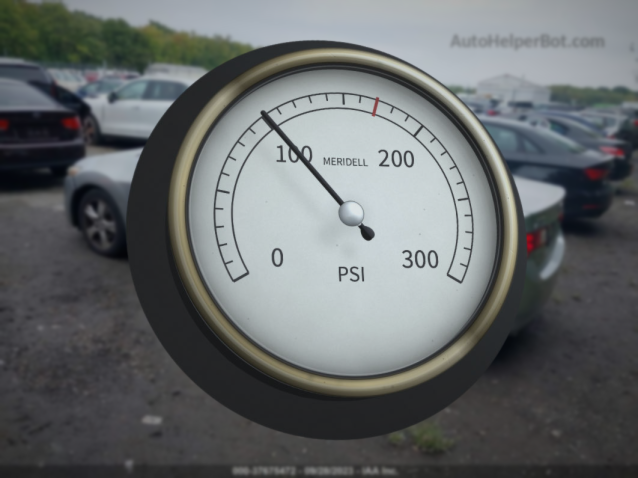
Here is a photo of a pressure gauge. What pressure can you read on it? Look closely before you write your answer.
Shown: 100 psi
